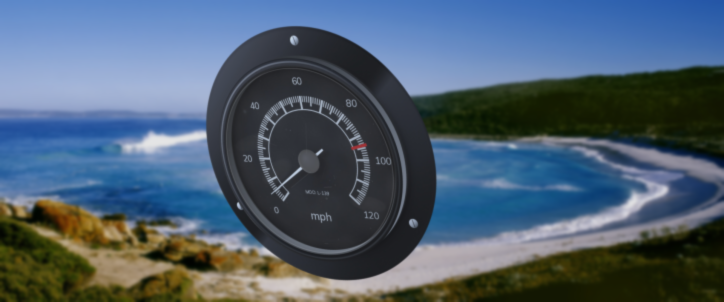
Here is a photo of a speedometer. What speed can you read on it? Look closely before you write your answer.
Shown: 5 mph
